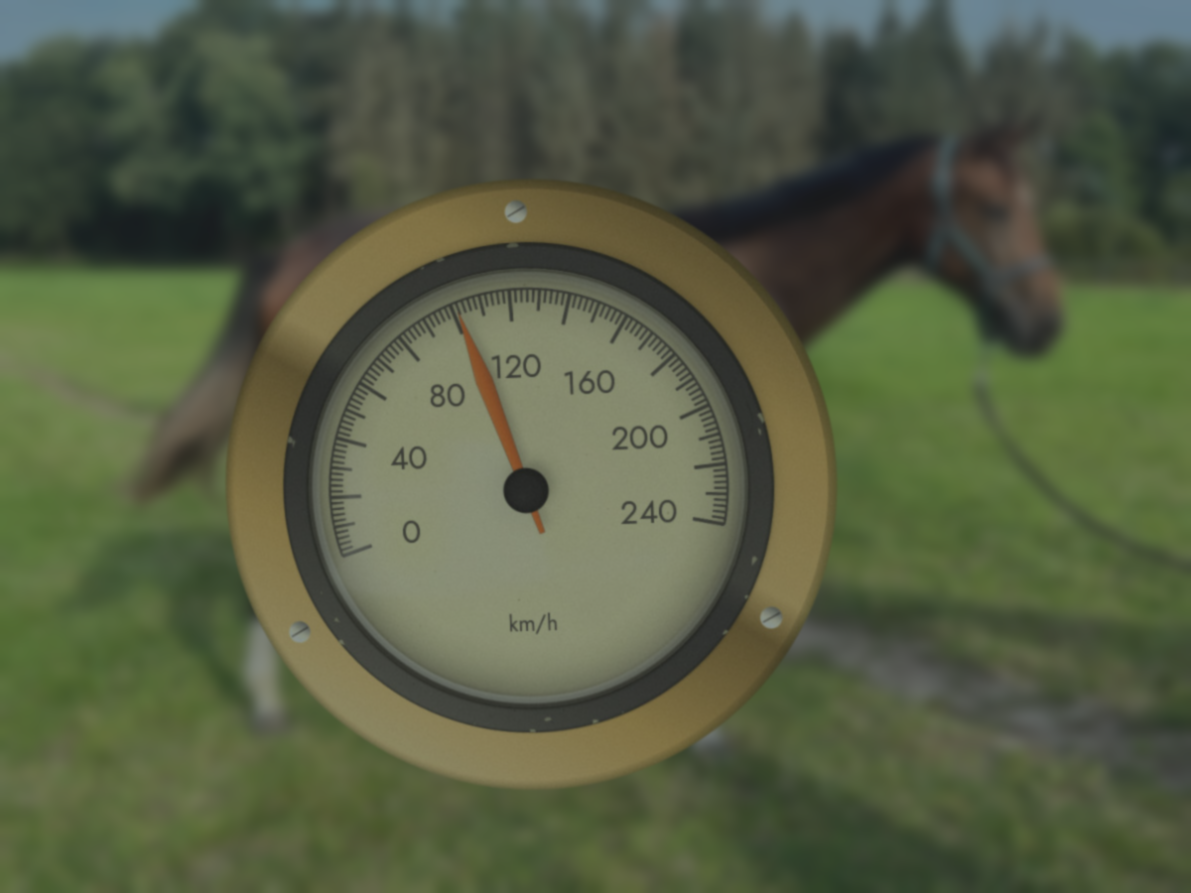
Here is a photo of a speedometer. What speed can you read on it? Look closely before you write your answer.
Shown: 102 km/h
